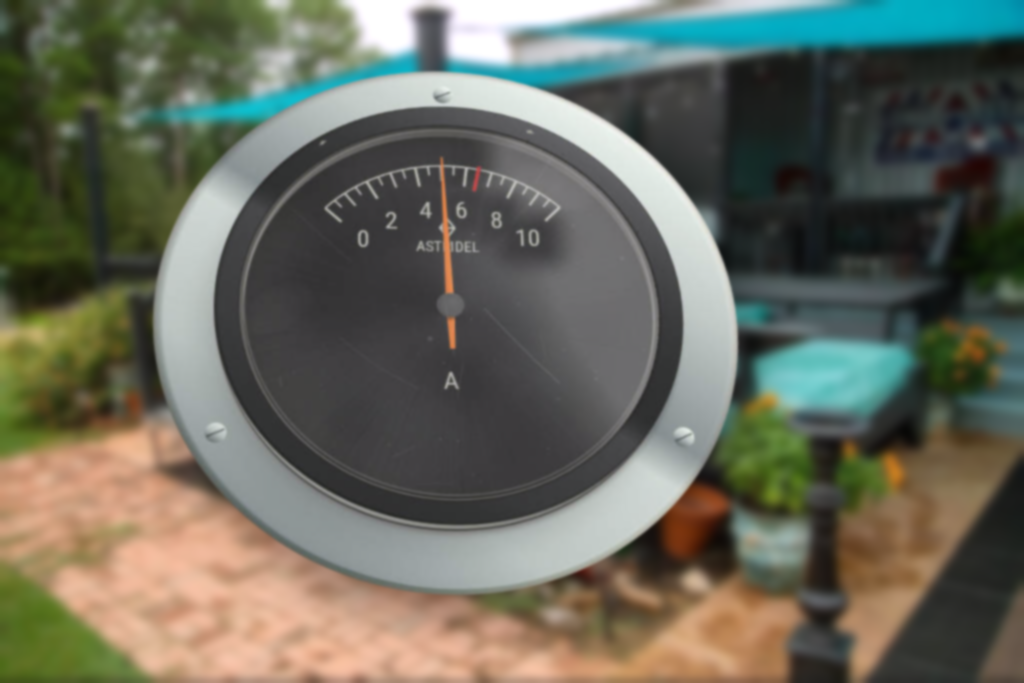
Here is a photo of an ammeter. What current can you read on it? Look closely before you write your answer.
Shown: 5 A
